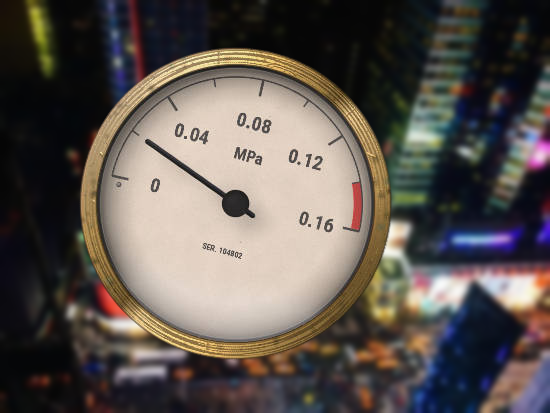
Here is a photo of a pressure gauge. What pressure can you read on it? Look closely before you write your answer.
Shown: 0.02 MPa
